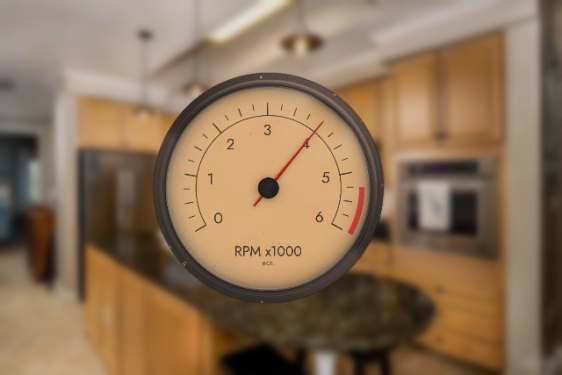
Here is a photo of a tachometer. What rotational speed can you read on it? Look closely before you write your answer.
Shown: 4000 rpm
